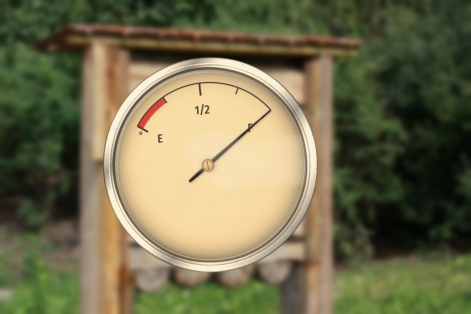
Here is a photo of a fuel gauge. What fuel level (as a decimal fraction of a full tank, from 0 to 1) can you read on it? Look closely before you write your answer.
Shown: 1
